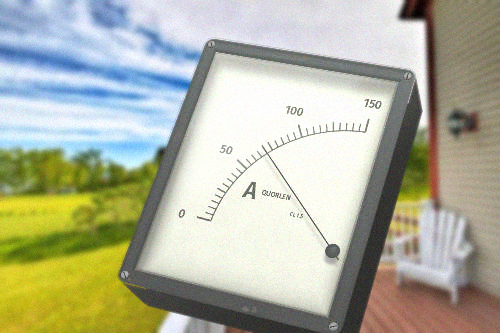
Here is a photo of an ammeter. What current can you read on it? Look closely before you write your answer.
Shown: 70 A
